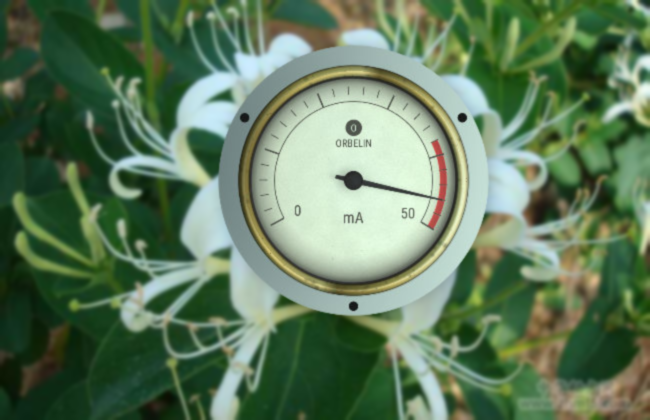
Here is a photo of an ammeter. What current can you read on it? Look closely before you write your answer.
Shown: 46 mA
